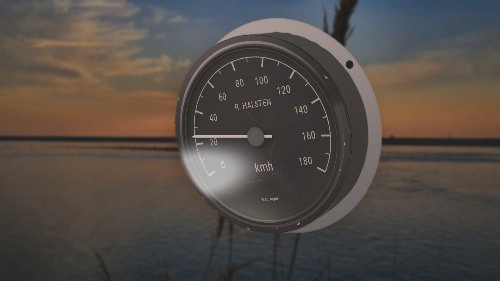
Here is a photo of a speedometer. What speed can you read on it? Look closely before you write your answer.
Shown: 25 km/h
